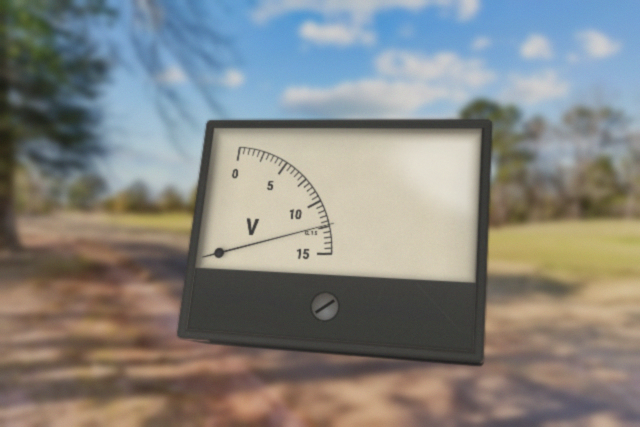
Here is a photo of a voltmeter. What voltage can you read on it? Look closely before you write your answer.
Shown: 12.5 V
